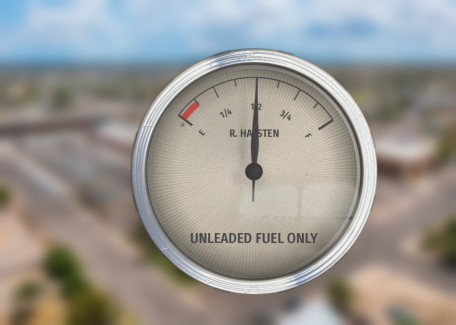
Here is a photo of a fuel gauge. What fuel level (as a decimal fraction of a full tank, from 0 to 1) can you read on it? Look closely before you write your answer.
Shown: 0.5
